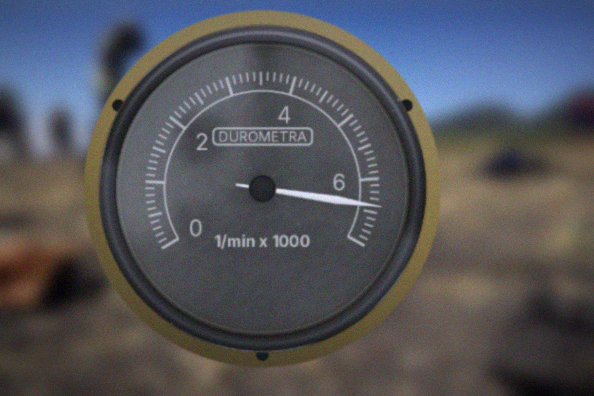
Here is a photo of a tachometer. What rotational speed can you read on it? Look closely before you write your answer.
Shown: 6400 rpm
